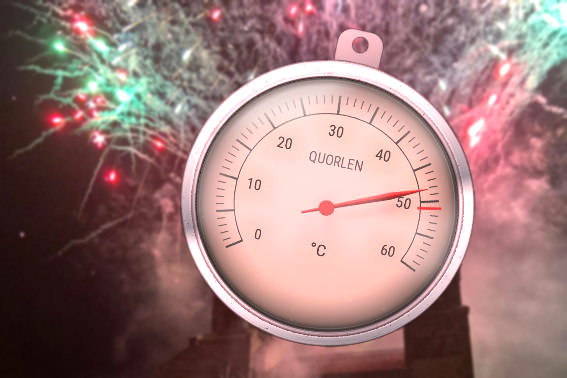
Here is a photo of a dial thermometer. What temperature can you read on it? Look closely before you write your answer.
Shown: 48 °C
